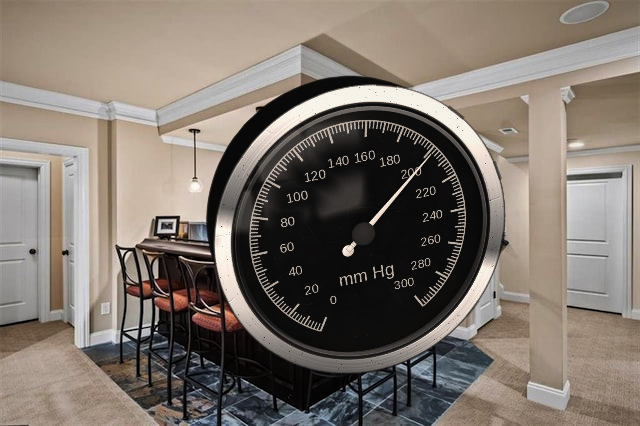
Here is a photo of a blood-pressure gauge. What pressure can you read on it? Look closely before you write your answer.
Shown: 200 mmHg
